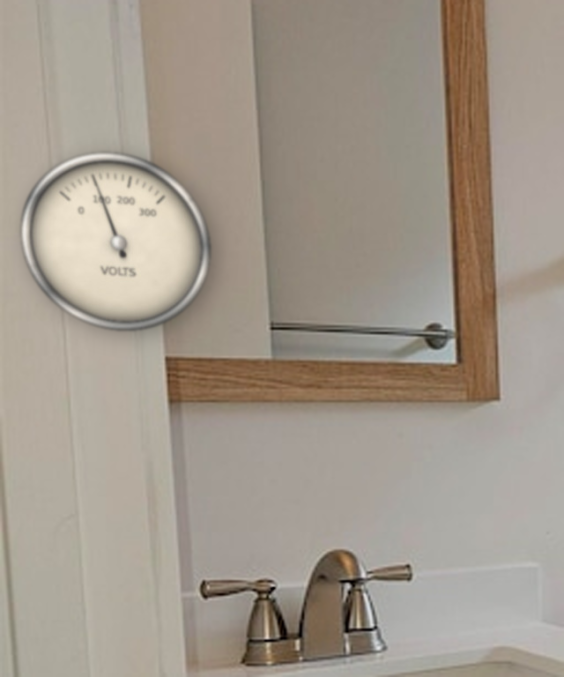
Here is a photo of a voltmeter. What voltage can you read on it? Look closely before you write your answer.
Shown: 100 V
